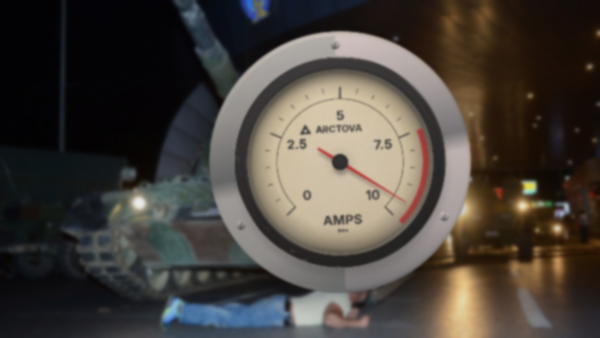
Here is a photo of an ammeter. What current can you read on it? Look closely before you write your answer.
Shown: 9.5 A
